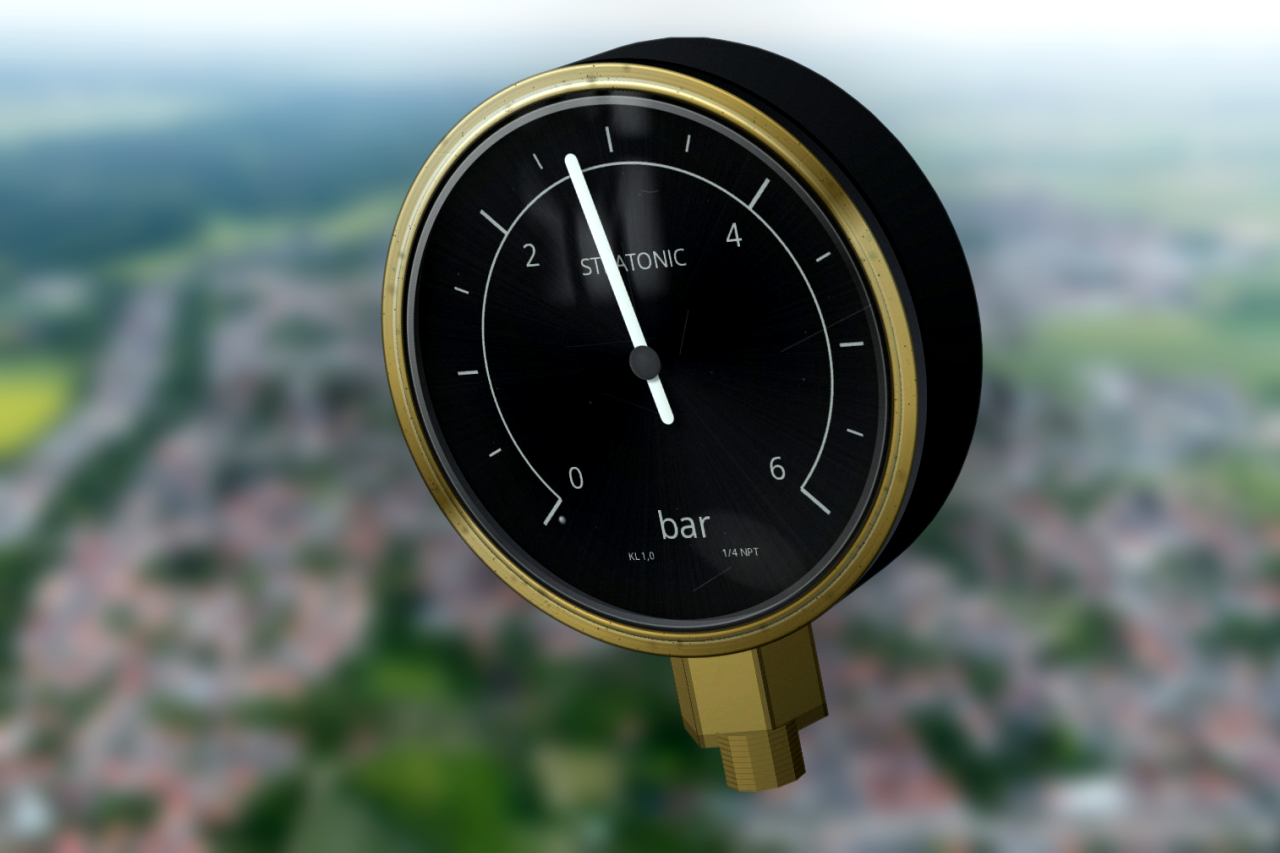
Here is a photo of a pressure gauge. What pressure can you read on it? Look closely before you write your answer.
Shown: 2.75 bar
